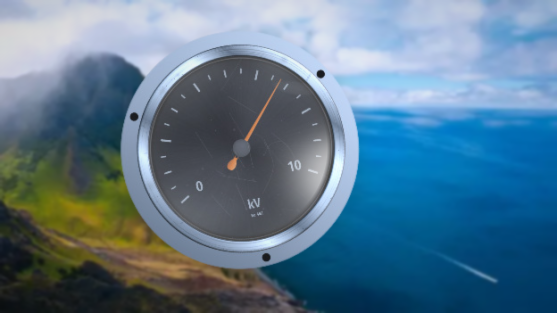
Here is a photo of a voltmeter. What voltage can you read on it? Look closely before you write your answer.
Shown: 6.75 kV
